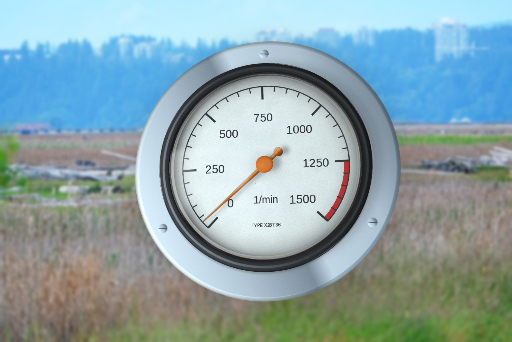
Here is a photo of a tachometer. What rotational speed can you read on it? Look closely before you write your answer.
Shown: 25 rpm
